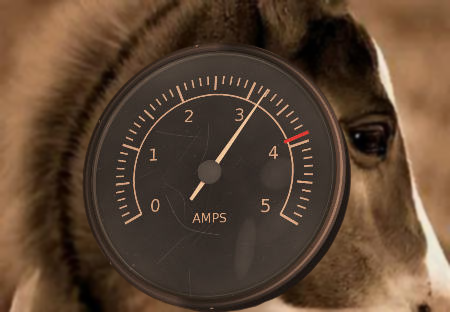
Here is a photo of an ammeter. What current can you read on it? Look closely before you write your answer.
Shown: 3.2 A
